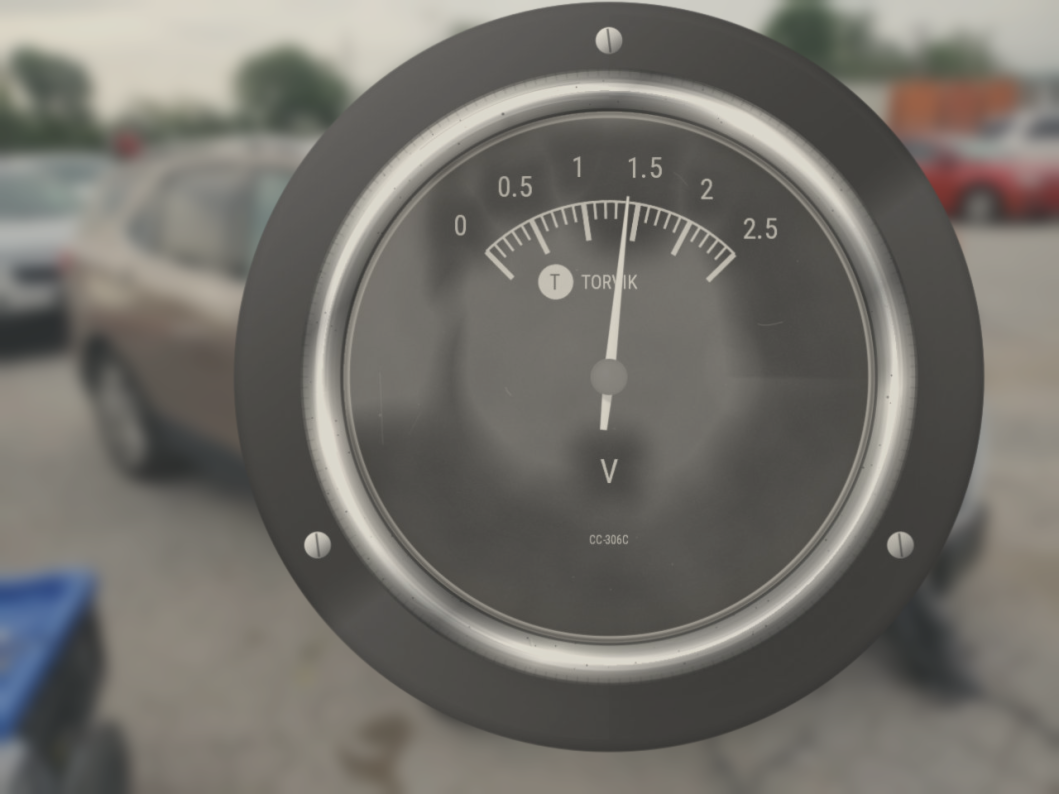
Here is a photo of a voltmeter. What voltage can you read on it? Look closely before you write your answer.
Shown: 1.4 V
